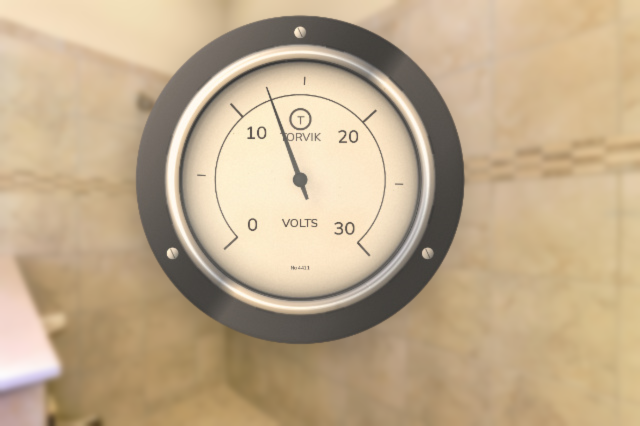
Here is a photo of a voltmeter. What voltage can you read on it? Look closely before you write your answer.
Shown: 12.5 V
